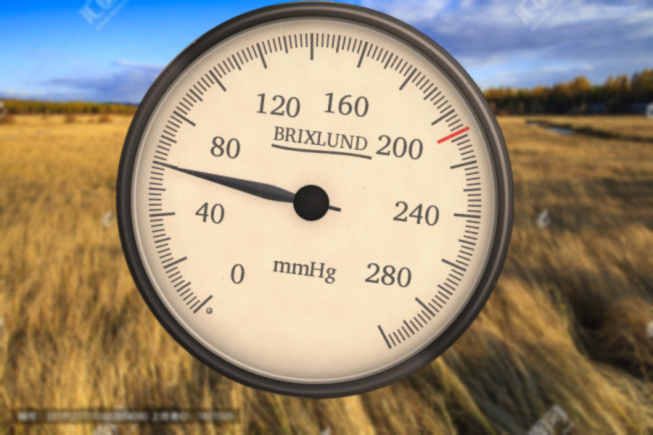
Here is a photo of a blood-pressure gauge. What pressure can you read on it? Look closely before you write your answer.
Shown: 60 mmHg
